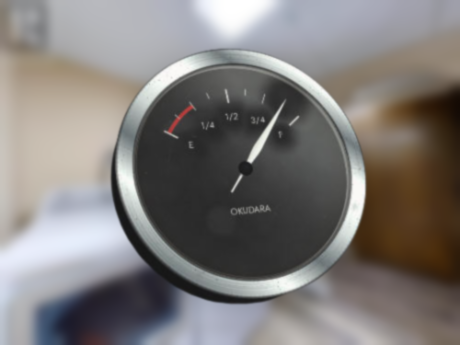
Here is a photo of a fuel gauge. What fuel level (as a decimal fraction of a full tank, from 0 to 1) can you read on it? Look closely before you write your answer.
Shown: 0.875
